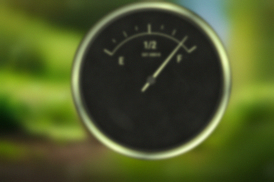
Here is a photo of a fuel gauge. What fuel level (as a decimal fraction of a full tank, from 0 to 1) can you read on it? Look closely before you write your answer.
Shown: 0.875
